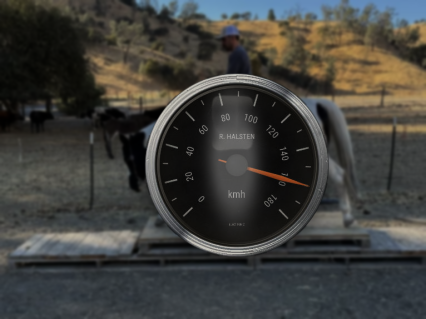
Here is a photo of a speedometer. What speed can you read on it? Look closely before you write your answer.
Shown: 160 km/h
